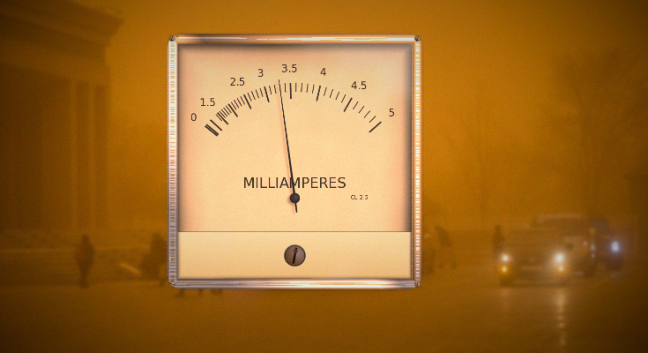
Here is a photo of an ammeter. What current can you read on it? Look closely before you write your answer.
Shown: 3.3 mA
